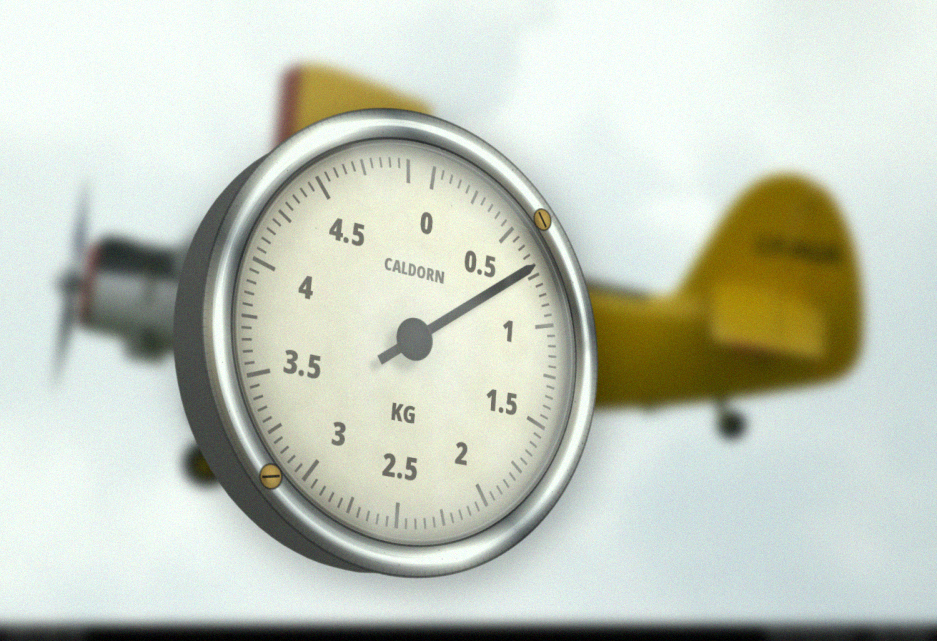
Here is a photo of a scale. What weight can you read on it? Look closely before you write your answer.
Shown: 0.7 kg
